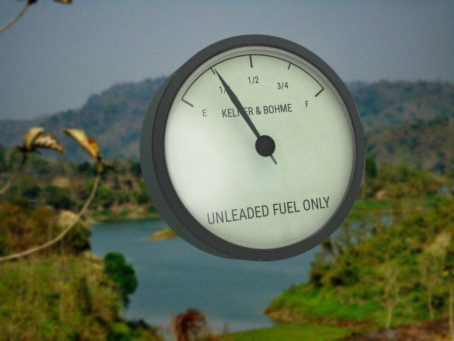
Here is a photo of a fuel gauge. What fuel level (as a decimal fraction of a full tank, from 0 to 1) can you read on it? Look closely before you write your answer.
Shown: 0.25
